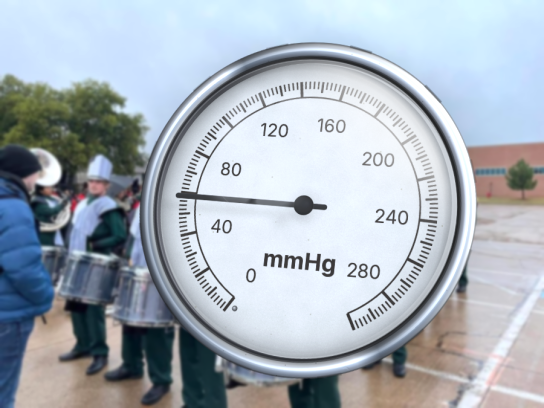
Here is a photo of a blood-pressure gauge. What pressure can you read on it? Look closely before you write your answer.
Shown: 58 mmHg
